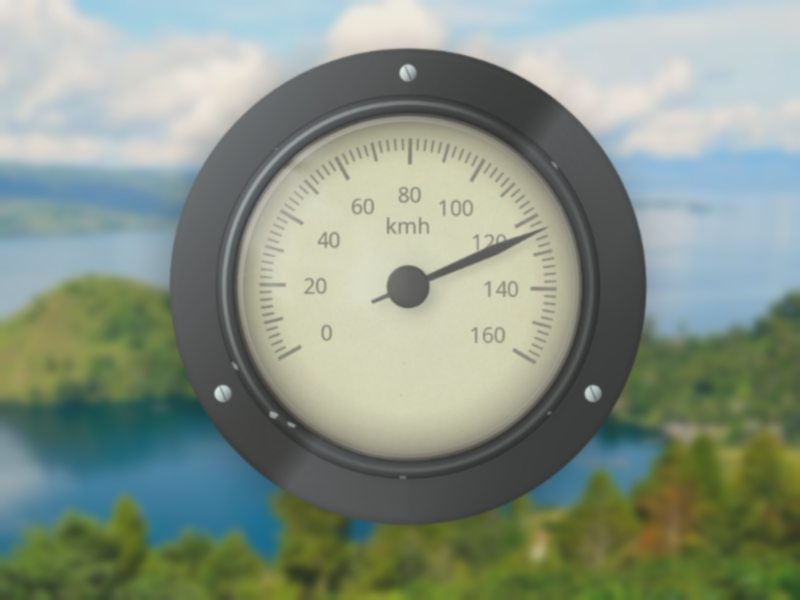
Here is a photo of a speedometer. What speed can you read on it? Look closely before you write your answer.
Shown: 124 km/h
